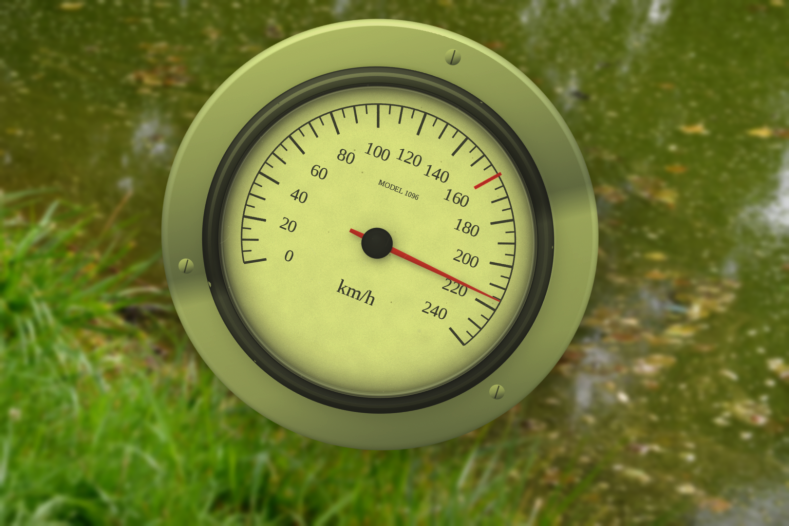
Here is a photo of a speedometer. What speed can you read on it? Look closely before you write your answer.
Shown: 215 km/h
